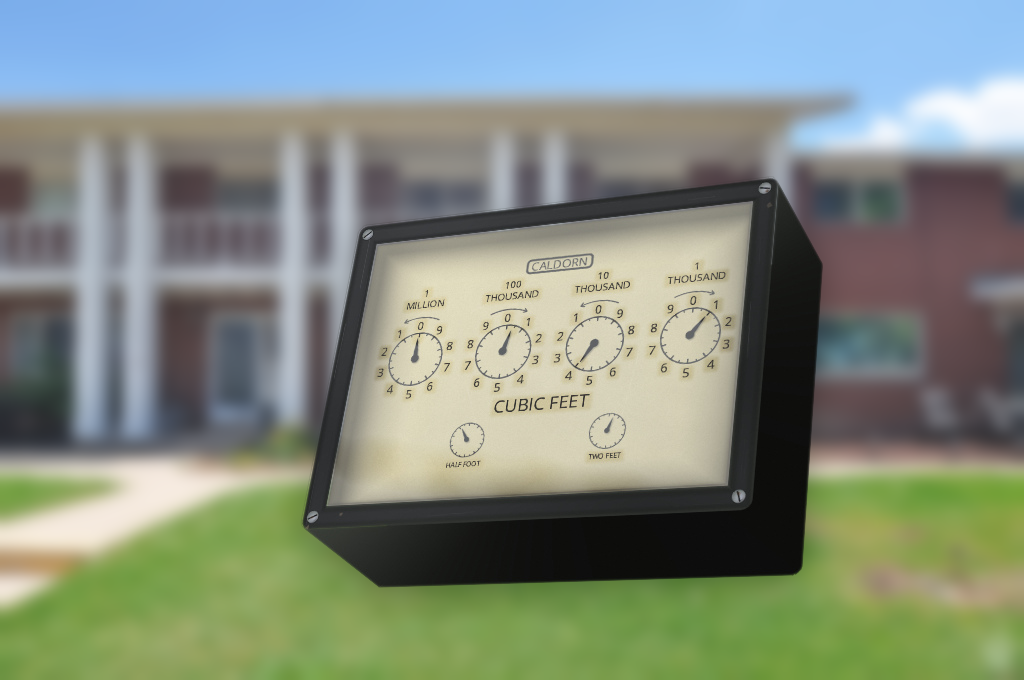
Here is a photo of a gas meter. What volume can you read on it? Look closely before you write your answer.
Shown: 4100 ft³
